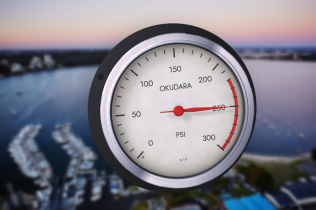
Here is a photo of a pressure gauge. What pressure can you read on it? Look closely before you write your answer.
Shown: 250 psi
